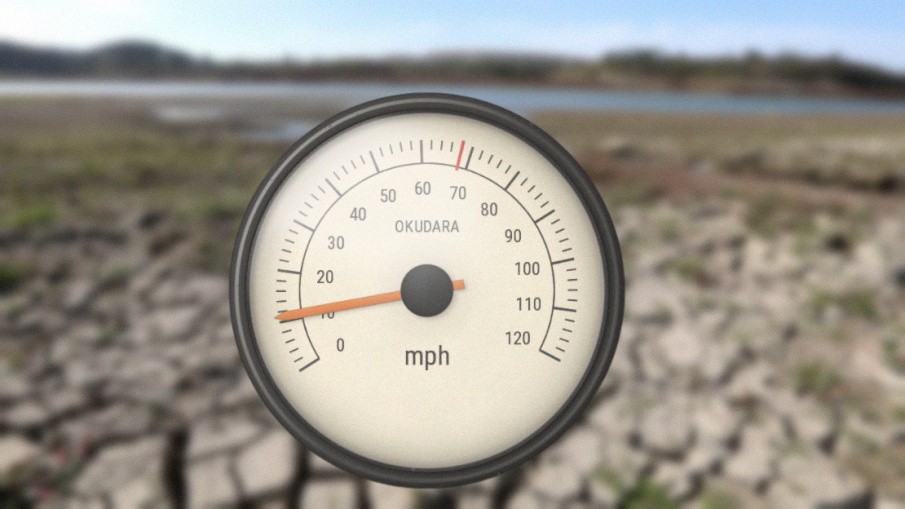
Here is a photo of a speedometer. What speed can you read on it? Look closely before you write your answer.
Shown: 11 mph
